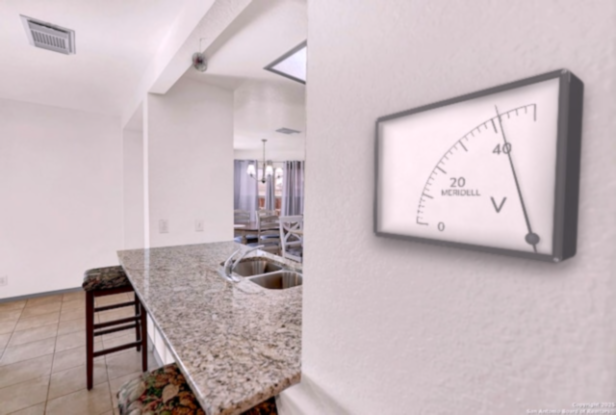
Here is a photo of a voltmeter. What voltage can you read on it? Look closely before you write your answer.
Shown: 42 V
